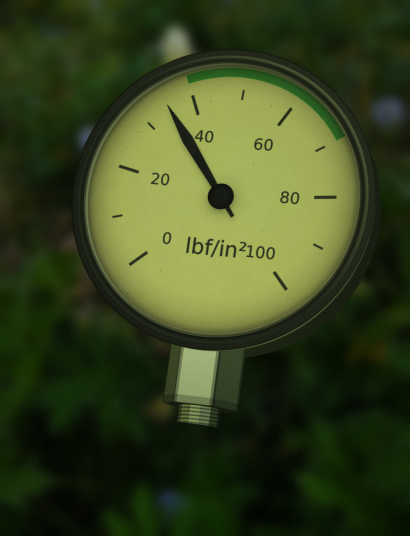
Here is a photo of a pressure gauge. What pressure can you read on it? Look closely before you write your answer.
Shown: 35 psi
